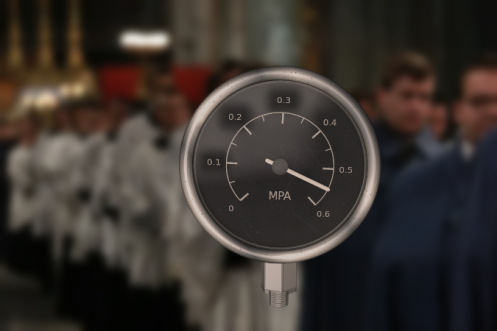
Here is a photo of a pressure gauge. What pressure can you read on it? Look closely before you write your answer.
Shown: 0.55 MPa
